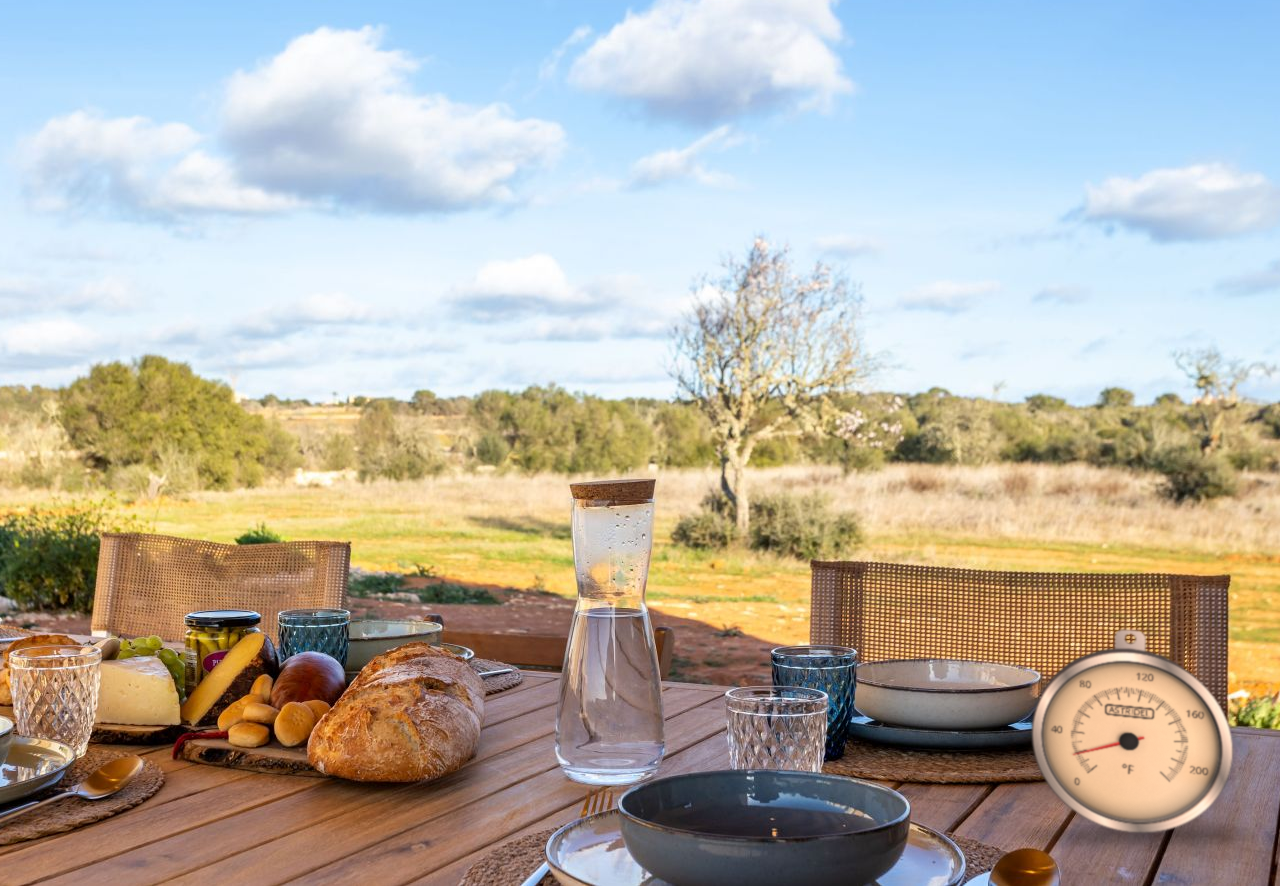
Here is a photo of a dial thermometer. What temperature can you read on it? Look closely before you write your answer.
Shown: 20 °F
